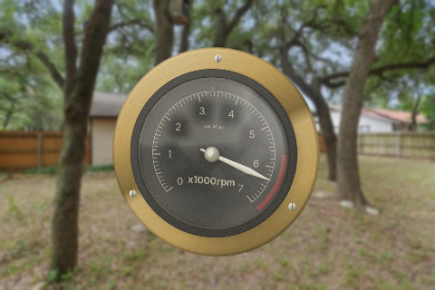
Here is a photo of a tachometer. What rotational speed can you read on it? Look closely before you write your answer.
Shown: 6300 rpm
